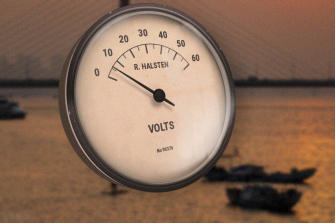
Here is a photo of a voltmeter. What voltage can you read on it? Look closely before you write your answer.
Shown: 5 V
